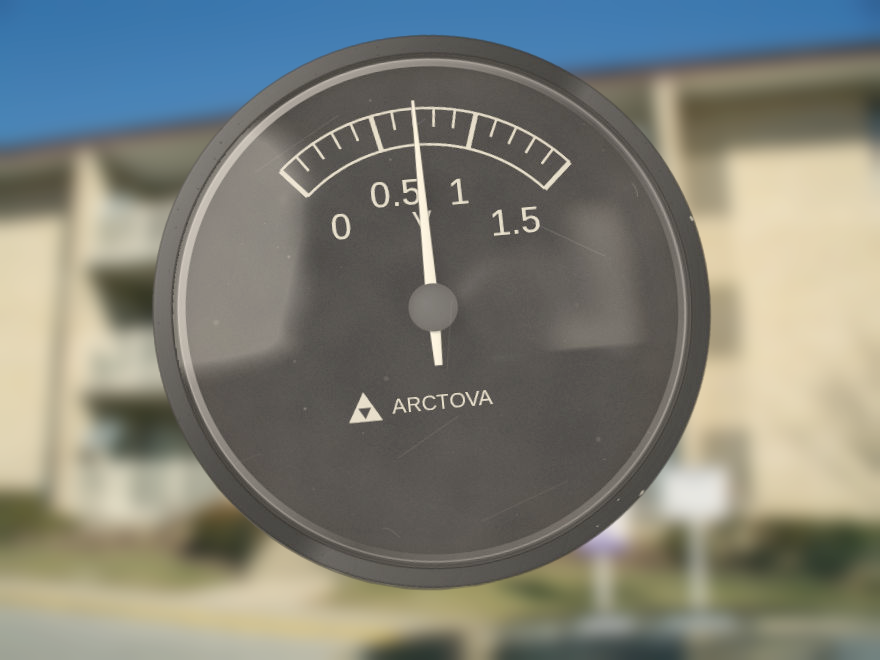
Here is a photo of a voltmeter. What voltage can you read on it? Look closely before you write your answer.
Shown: 0.7 V
